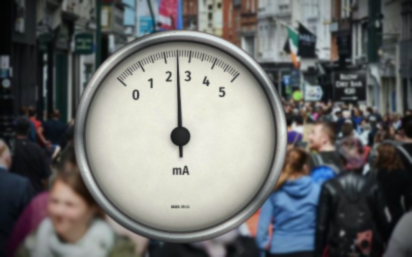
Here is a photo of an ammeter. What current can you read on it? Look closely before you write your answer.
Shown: 2.5 mA
